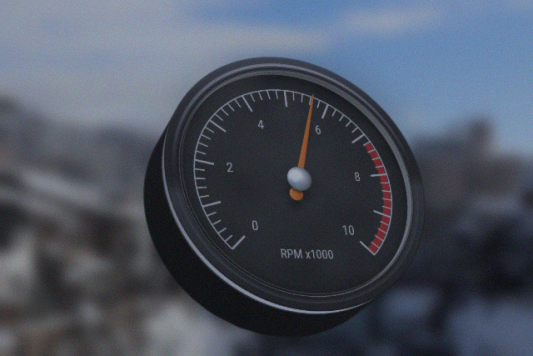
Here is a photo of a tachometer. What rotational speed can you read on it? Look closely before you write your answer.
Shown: 5600 rpm
